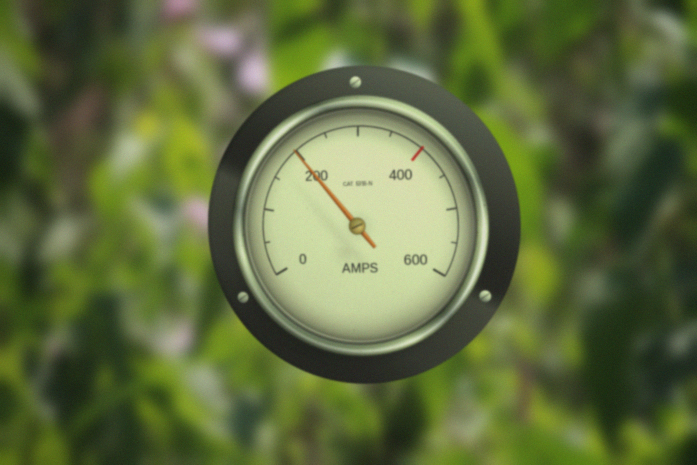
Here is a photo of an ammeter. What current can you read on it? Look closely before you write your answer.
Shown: 200 A
